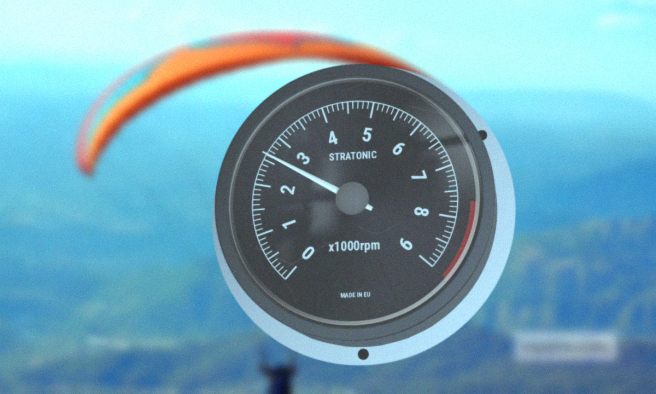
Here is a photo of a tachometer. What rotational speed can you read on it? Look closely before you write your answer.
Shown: 2600 rpm
